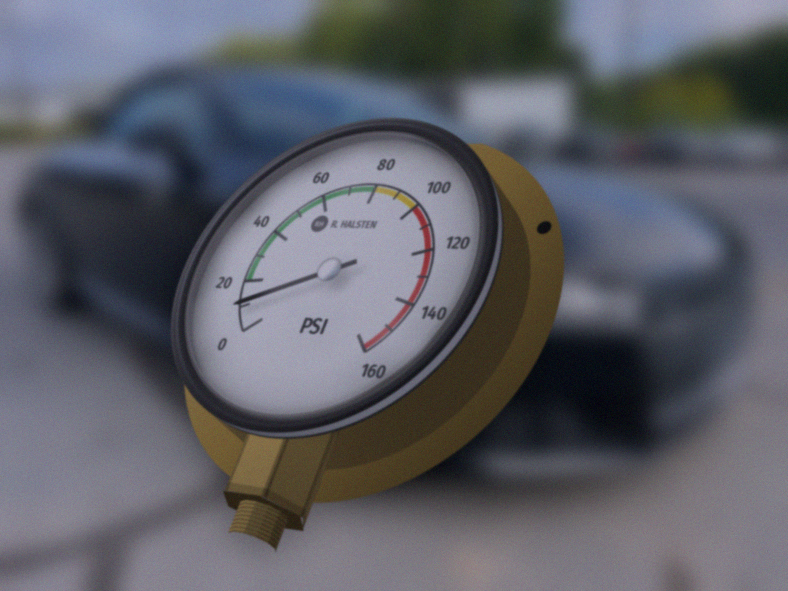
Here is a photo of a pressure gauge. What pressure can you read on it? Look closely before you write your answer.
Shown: 10 psi
